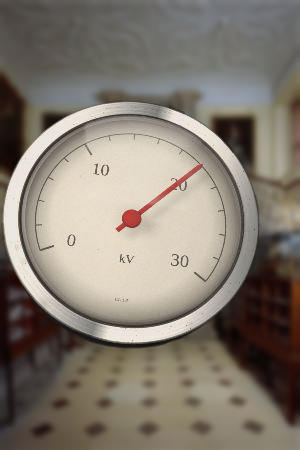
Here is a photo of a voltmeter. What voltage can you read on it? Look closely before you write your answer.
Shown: 20 kV
